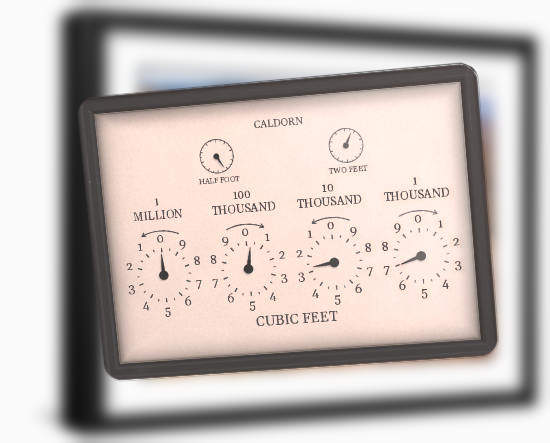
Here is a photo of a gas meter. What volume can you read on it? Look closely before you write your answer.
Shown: 2700 ft³
